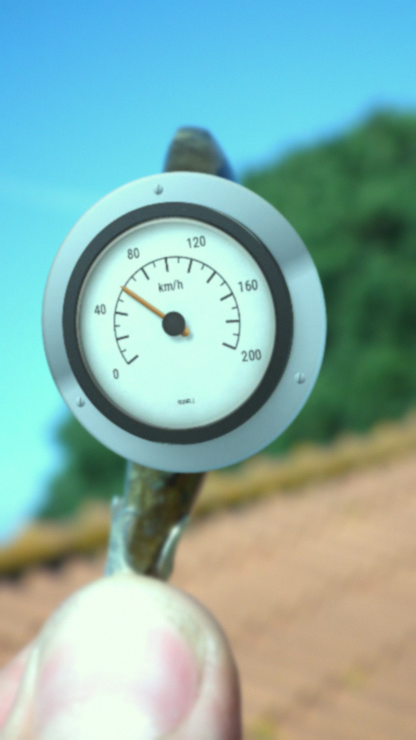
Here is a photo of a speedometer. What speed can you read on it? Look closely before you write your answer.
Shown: 60 km/h
